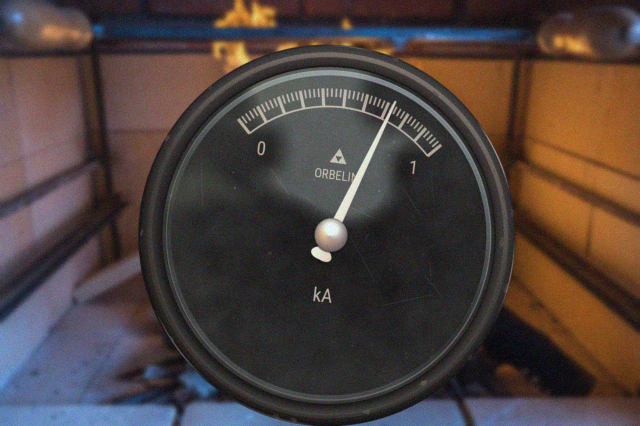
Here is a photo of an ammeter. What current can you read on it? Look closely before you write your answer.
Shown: 0.72 kA
